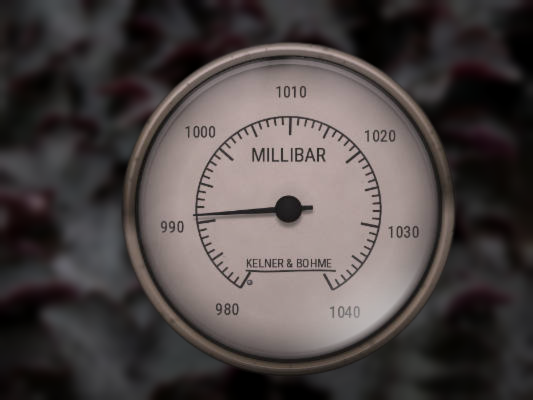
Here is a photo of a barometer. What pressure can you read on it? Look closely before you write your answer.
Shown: 991 mbar
